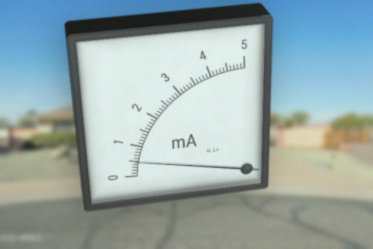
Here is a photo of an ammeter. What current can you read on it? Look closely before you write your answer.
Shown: 0.5 mA
